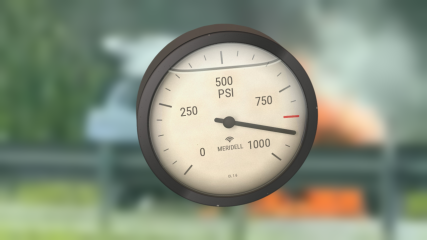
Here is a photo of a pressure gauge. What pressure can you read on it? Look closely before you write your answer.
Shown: 900 psi
